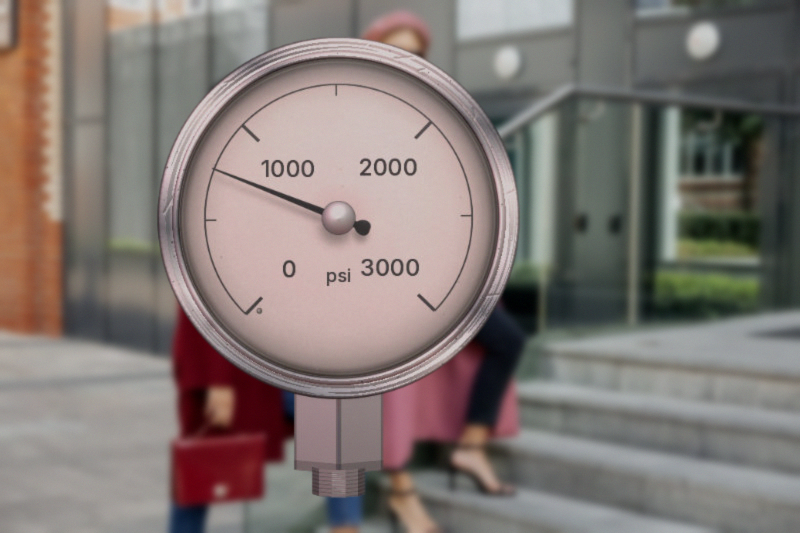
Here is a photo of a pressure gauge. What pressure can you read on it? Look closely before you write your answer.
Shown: 750 psi
